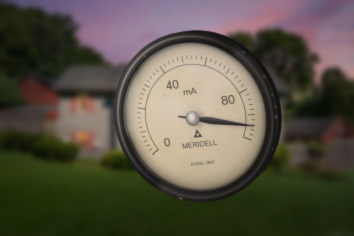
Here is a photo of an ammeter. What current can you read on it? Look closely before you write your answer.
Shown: 94 mA
